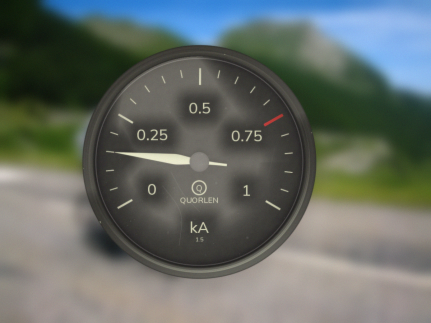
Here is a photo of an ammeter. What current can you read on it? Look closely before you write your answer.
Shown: 0.15 kA
